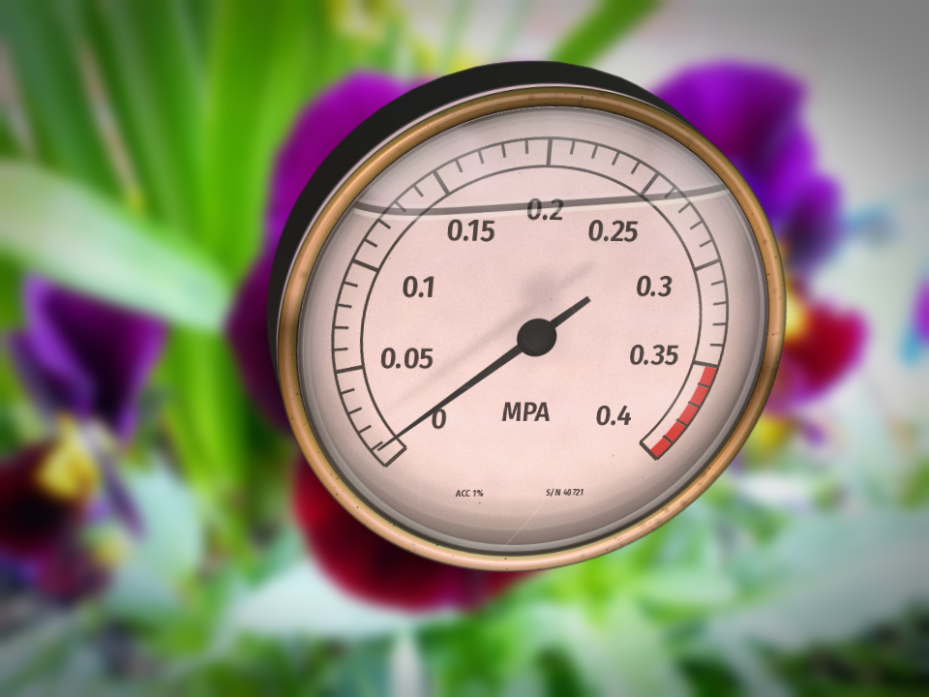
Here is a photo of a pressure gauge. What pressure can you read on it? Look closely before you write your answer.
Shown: 0.01 MPa
